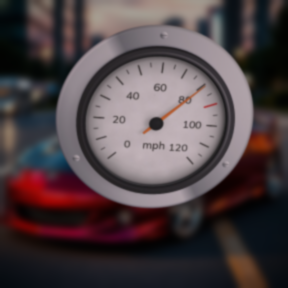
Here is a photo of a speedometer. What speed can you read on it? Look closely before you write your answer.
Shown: 80 mph
